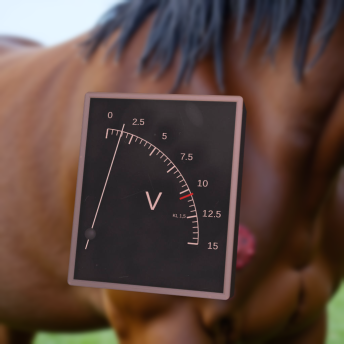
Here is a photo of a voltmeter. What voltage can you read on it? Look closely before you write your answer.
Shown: 1.5 V
